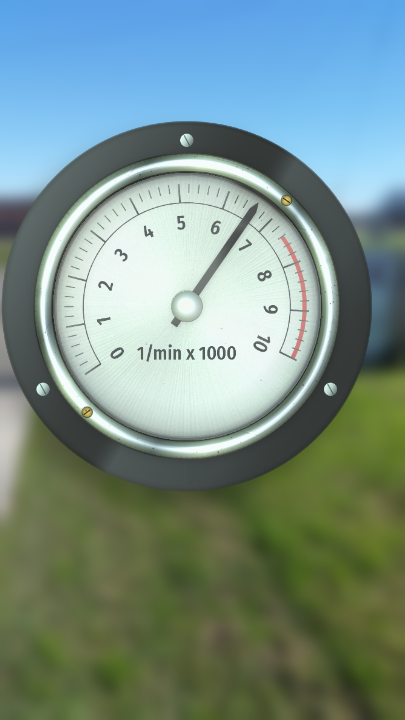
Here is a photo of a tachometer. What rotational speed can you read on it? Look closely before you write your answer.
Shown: 6600 rpm
